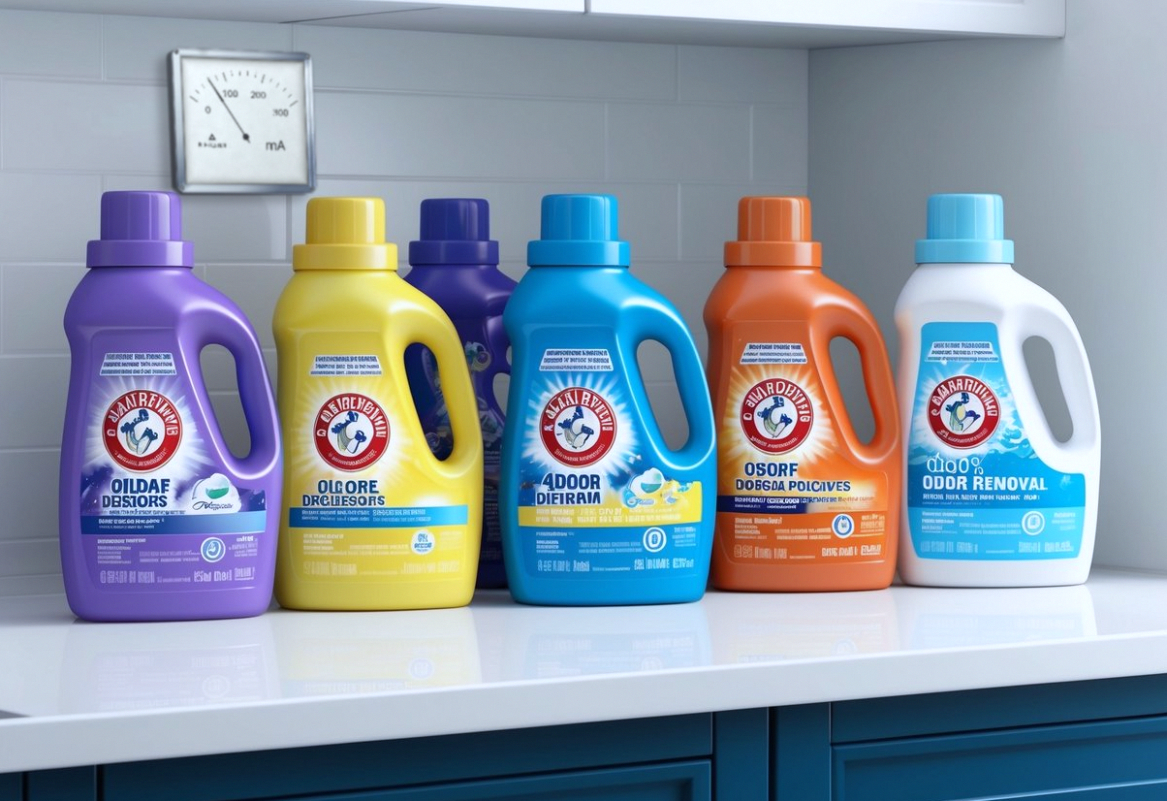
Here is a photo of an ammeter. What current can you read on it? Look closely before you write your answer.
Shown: 60 mA
